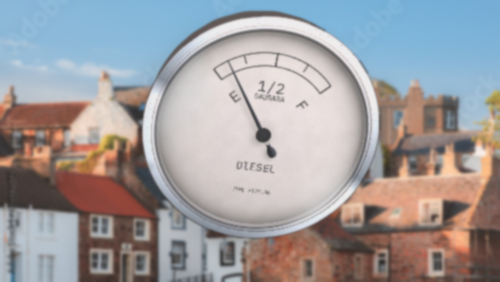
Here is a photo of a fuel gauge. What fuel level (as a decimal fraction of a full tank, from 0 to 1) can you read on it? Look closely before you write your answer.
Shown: 0.125
